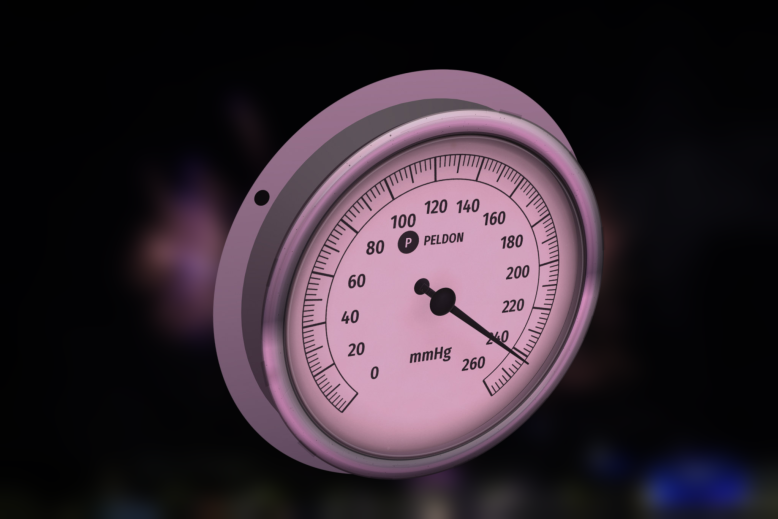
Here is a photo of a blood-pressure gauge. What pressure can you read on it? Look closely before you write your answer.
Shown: 242 mmHg
